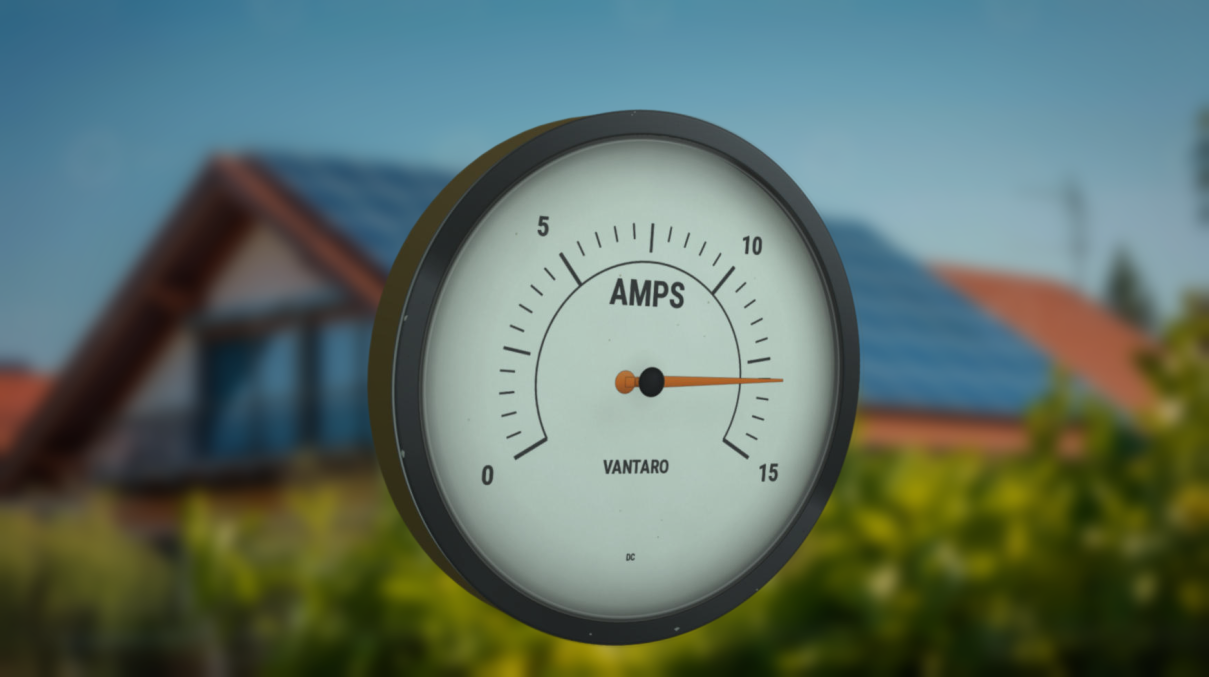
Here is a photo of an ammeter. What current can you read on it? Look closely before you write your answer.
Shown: 13 A
